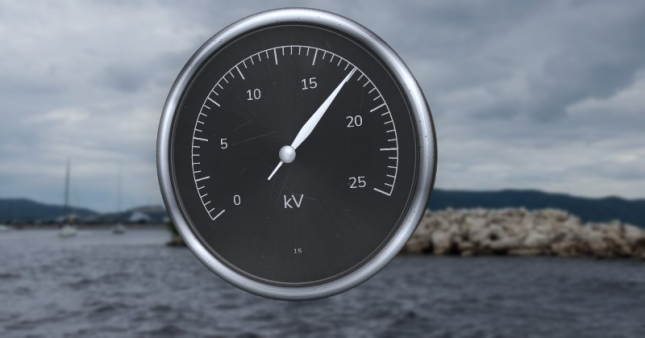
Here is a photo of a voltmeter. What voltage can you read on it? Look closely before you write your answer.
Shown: 17.5 kV
